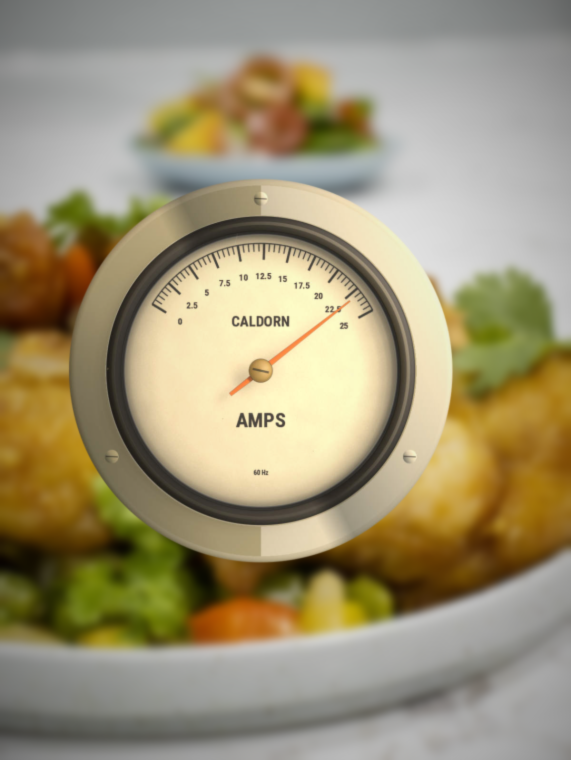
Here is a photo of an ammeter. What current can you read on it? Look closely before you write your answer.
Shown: 23 A
